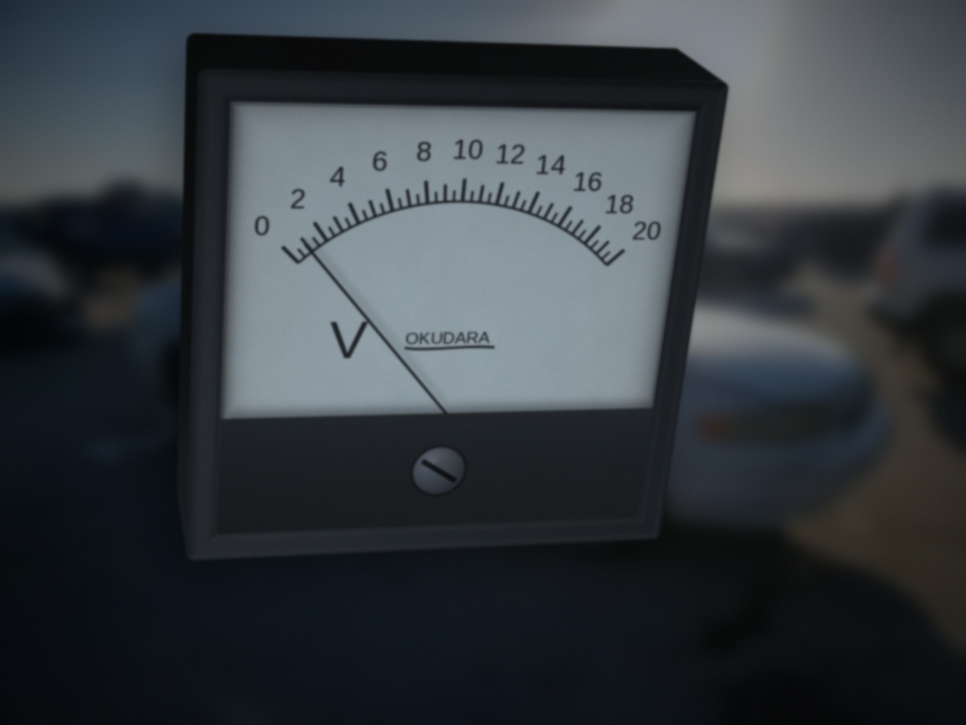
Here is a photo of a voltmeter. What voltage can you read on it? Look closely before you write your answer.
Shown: 1 V
